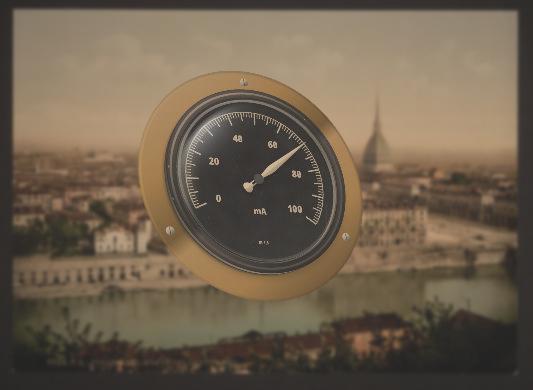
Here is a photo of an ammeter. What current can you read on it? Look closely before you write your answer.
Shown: 70 mA
